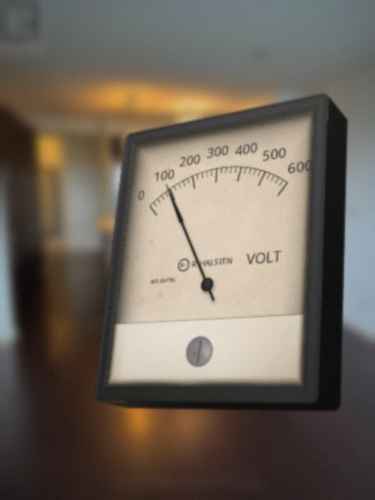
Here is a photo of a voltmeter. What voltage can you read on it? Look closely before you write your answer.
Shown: 100 V
